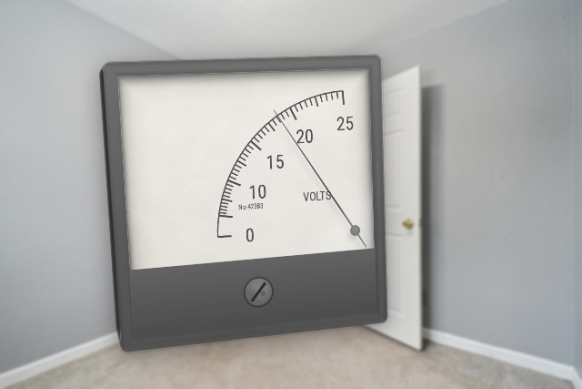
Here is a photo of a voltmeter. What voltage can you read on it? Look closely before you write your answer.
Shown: 18.5 V
